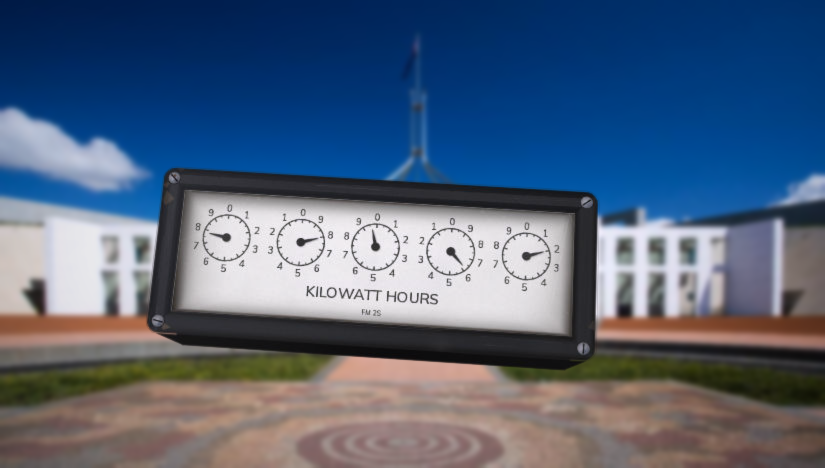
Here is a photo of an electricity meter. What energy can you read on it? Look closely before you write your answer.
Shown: 77962 kWh
